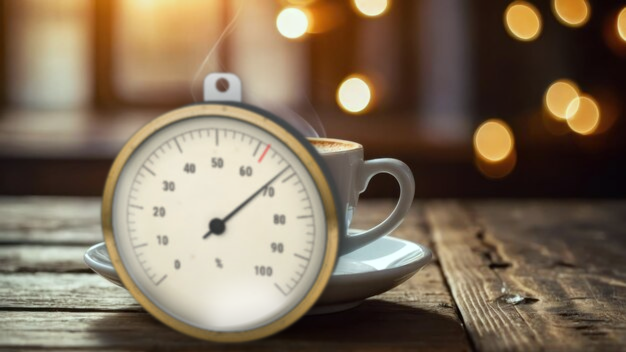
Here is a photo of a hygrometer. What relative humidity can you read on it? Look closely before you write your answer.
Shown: 68 %
